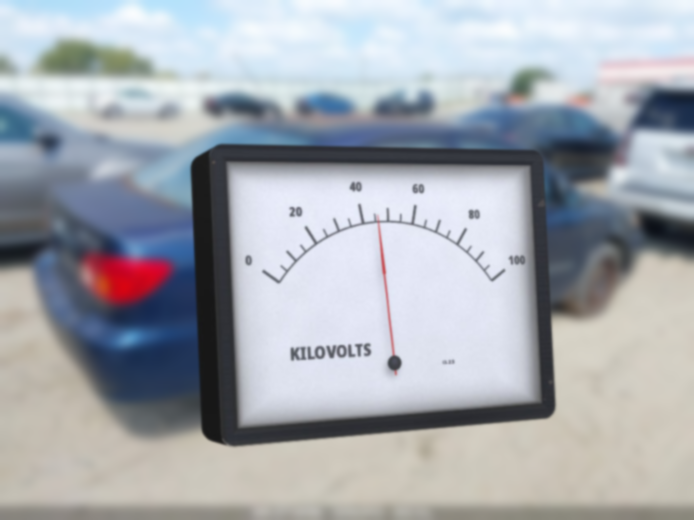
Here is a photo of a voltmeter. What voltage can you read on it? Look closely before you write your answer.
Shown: 45 kV
